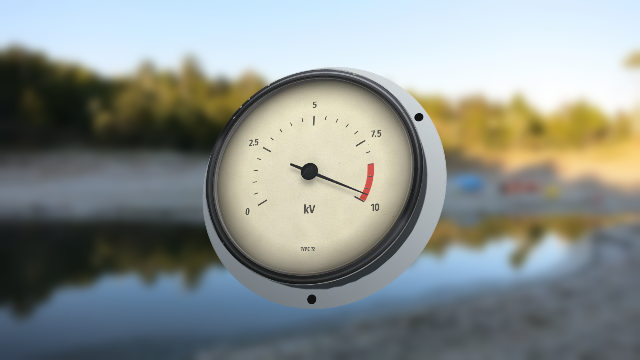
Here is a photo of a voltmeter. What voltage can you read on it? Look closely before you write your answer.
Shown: 9.75 kV
